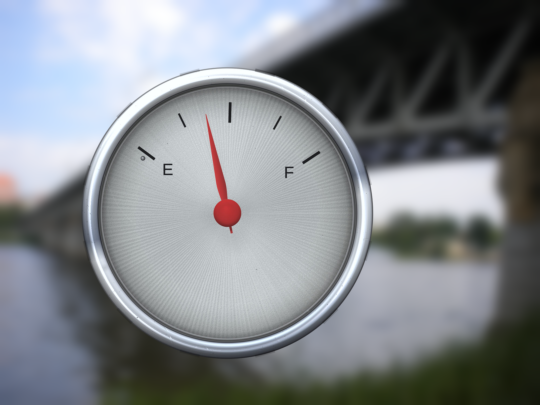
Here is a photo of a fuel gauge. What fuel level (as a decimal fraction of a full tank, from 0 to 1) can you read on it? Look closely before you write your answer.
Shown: 0.375
